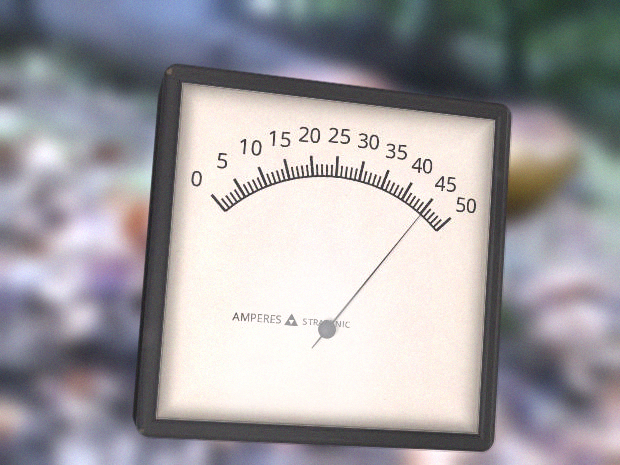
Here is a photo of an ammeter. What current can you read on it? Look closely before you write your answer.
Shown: 45 A
